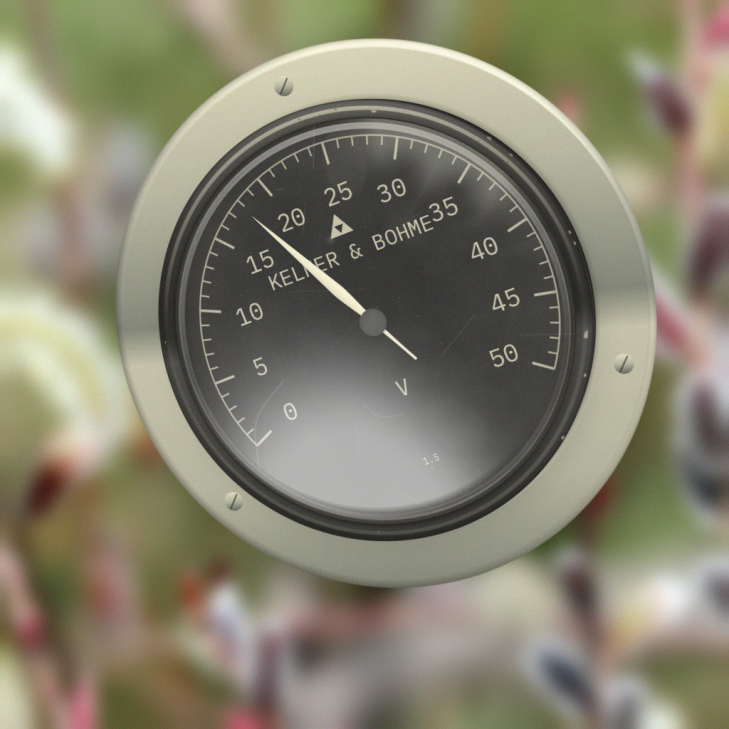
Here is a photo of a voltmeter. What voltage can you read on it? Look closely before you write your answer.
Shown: 18 V
